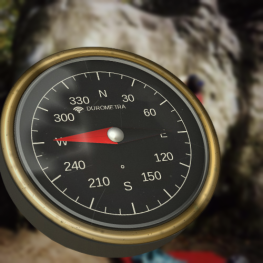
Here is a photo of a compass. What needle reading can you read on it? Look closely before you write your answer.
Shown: 270 °
